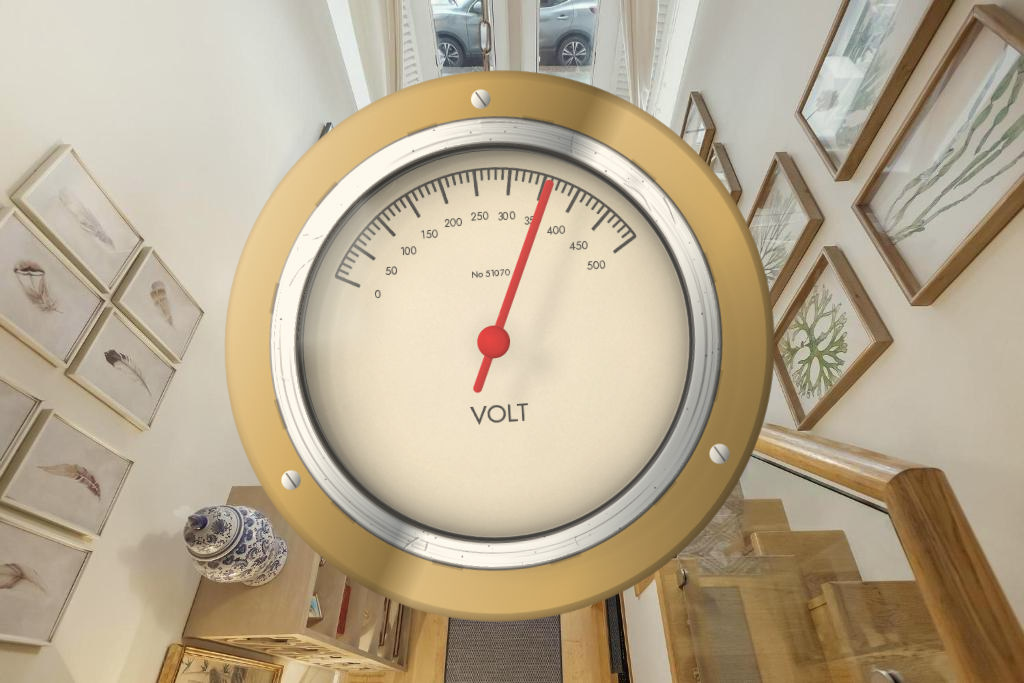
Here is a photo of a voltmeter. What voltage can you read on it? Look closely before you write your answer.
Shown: 360 V
